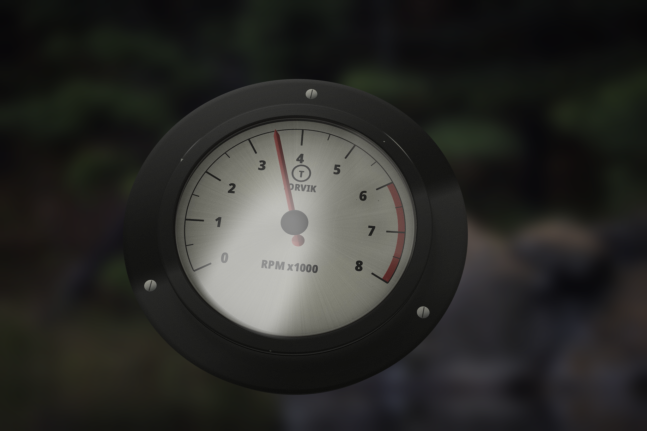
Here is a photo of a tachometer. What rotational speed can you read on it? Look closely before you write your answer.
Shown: 3500 rpm
